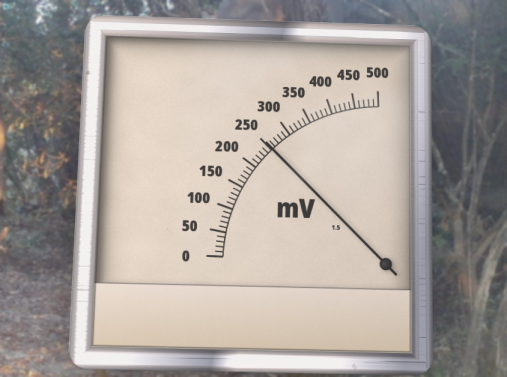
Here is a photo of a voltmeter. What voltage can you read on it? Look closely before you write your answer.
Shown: 250 mV
